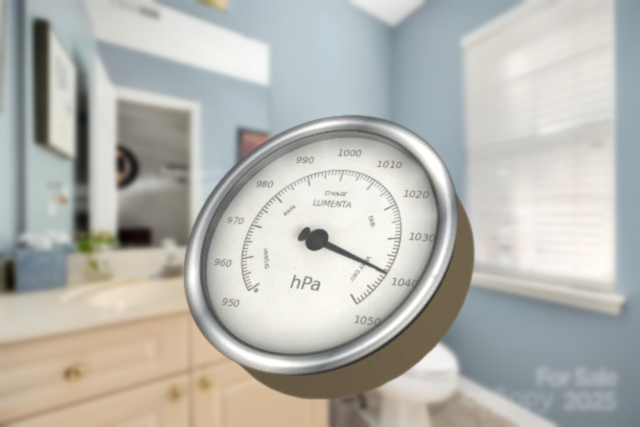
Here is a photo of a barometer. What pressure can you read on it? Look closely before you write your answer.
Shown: 1040 hPa
